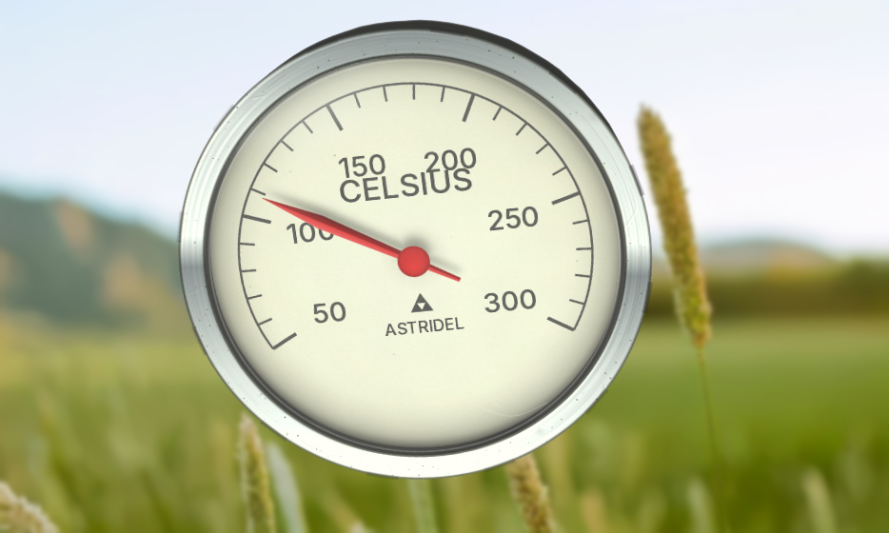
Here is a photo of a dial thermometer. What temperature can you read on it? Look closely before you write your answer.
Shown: 110 °C
